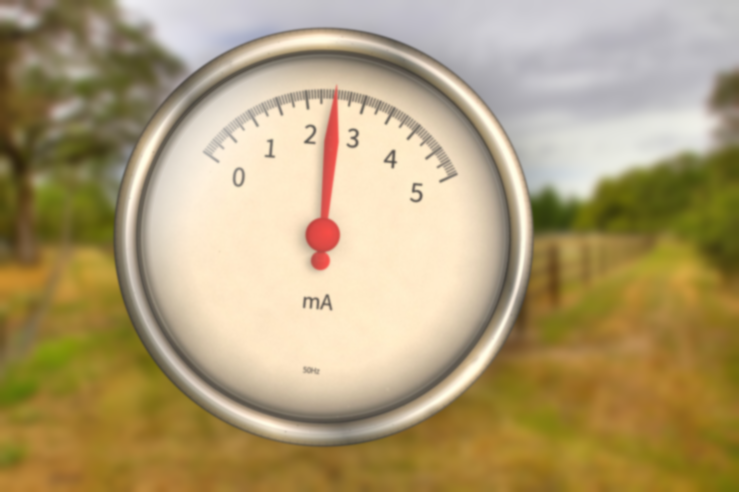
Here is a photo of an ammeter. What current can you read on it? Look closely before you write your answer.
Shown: 2.5 mA
